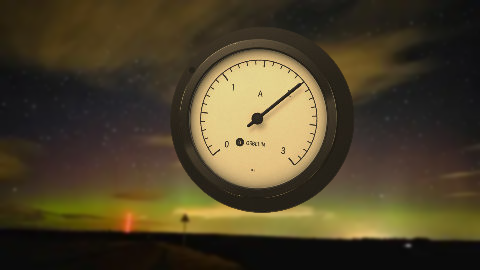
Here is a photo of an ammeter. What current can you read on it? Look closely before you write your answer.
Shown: 2 A
